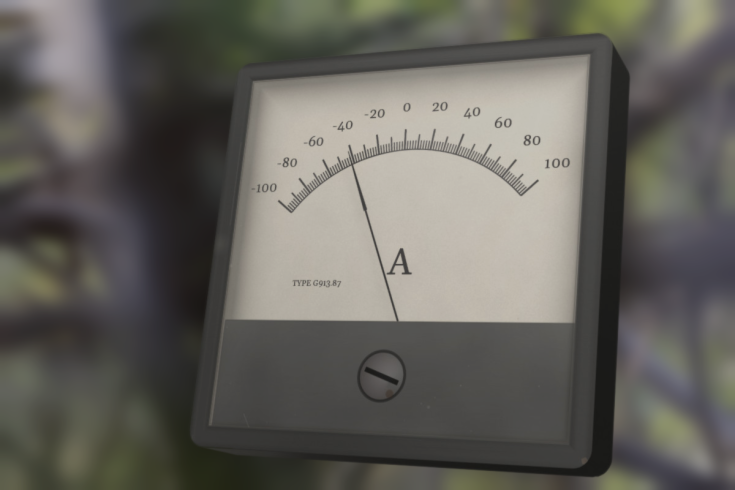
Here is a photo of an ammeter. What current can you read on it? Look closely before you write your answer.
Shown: -40 A
